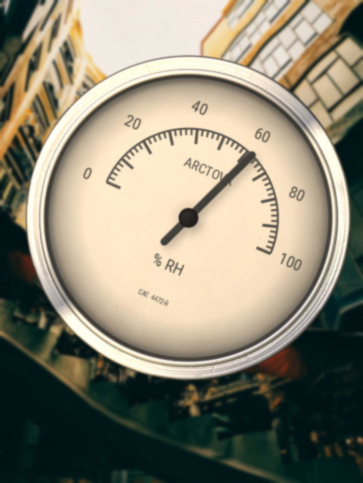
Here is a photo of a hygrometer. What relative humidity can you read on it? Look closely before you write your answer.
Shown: 62 %
